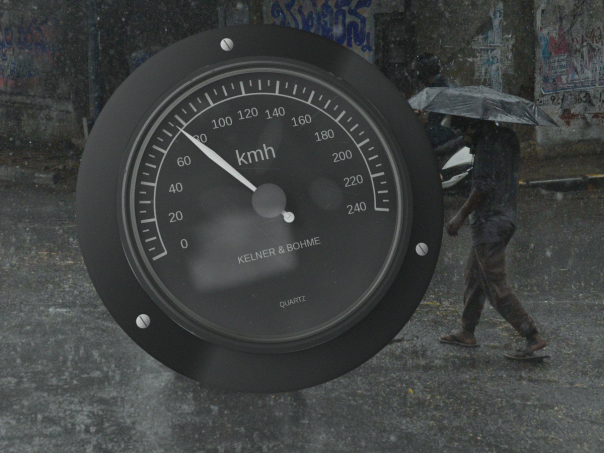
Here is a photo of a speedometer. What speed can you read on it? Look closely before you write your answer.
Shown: 75 km/h
